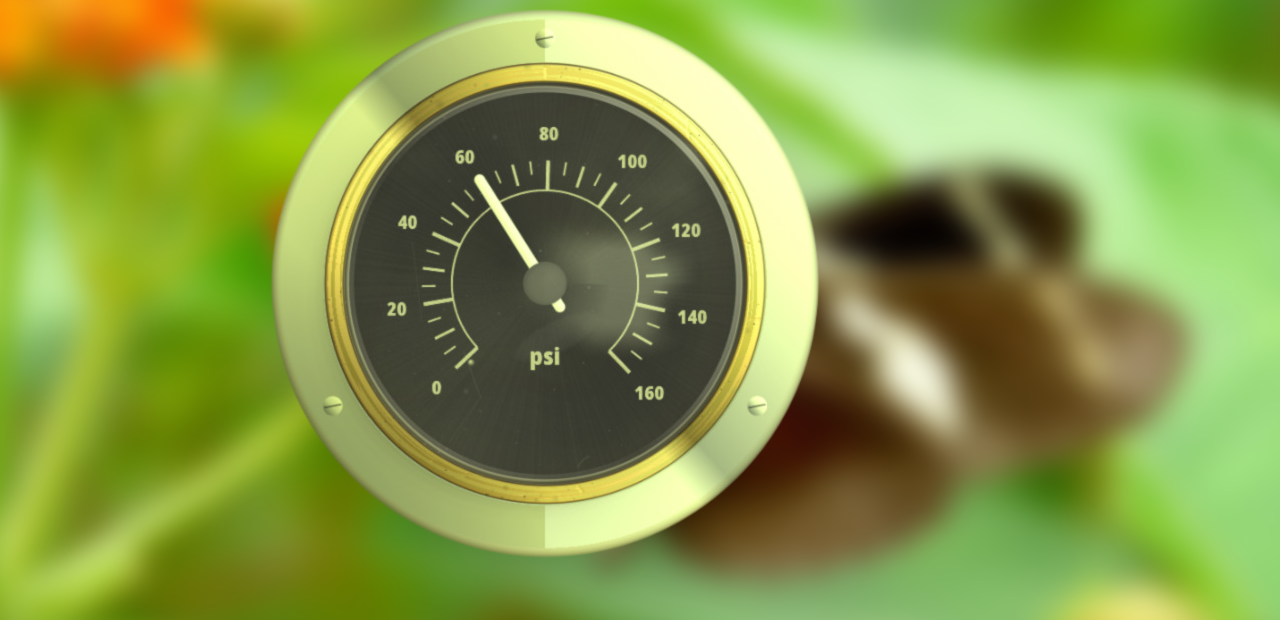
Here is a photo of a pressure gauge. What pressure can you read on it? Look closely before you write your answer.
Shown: 60 psi
